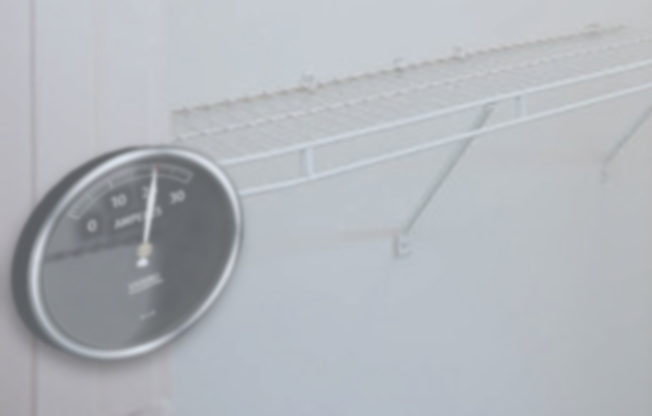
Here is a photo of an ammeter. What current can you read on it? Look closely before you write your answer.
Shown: 20 A
